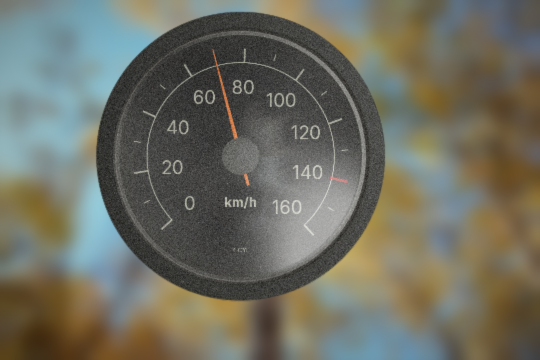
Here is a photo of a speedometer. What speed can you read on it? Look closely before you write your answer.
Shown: 70 km/h
